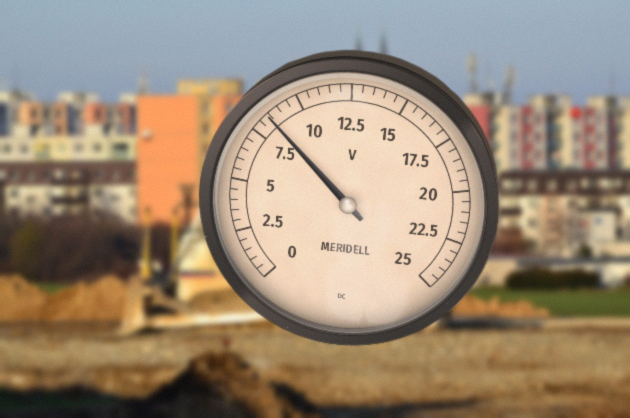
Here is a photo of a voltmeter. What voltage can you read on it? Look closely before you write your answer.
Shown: 8.5 V
